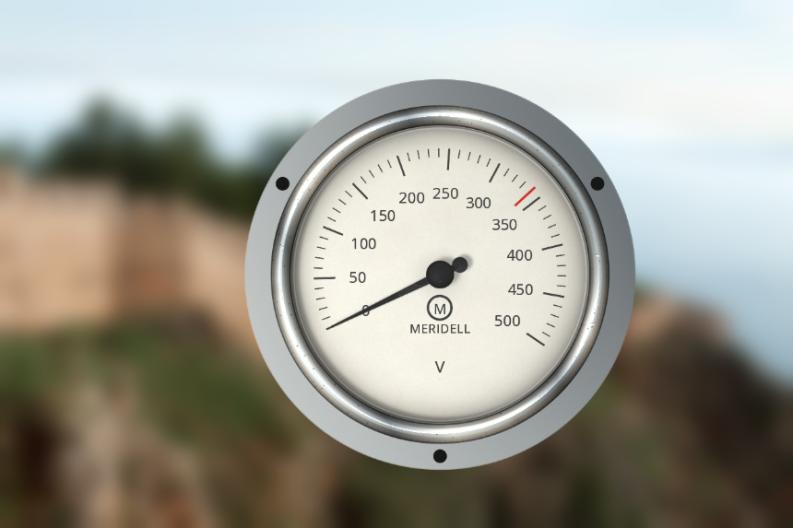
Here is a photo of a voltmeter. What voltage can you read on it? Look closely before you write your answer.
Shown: 0 V
